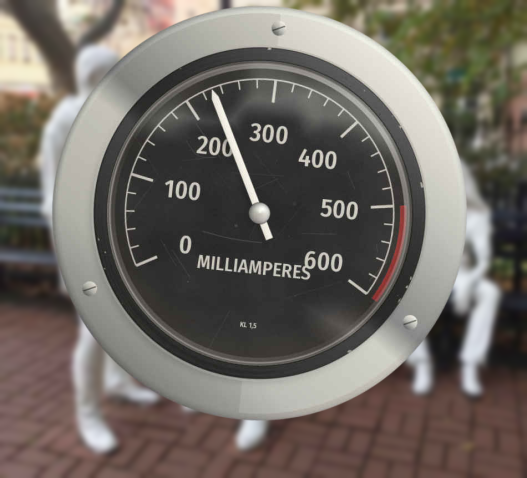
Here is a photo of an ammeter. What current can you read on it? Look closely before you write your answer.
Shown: 230 mA
